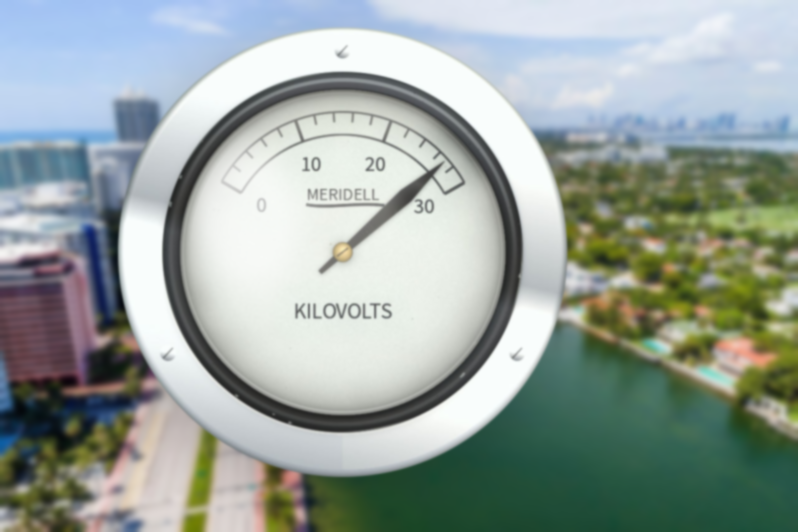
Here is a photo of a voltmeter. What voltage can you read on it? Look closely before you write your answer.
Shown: 27 kV
